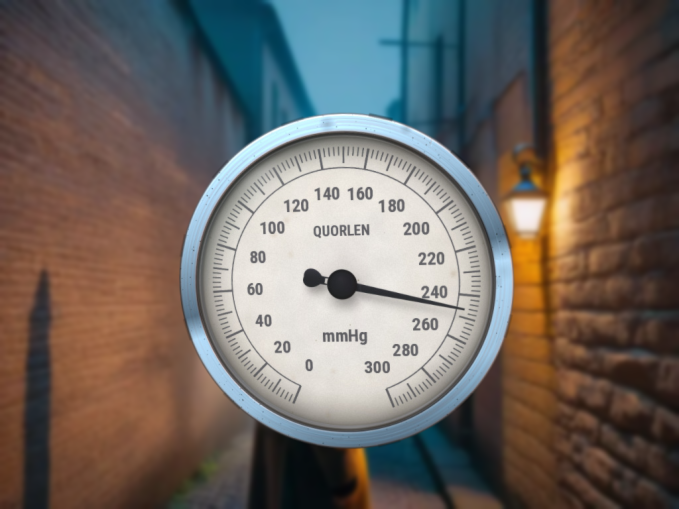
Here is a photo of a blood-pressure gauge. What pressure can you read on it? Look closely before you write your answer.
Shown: 246 mmHg
